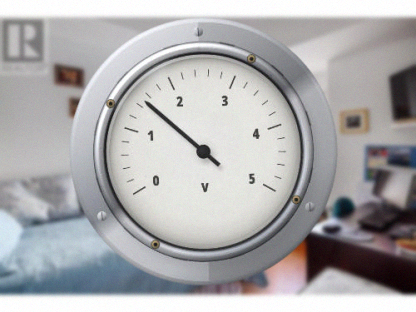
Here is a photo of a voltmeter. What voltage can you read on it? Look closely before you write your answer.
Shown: 1.5 V
